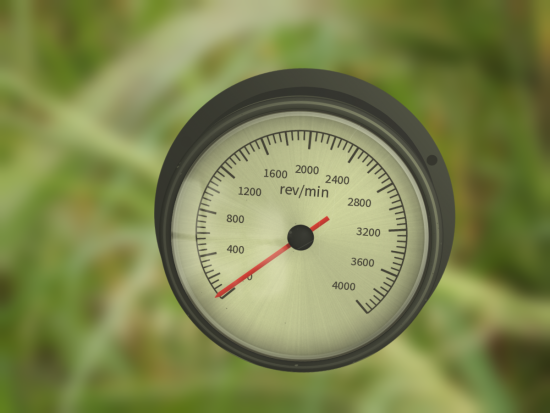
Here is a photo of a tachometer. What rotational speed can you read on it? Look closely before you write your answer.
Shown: 50 rpm
